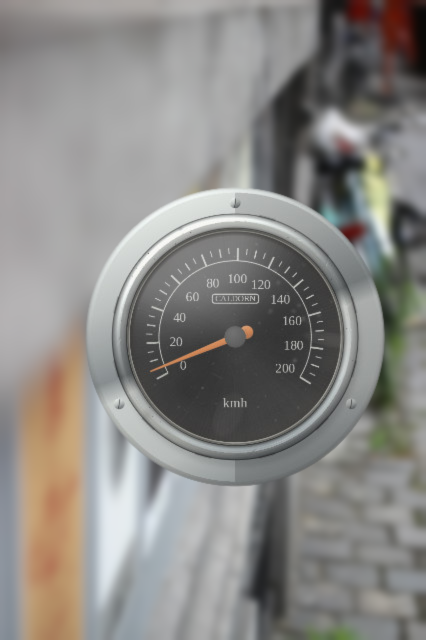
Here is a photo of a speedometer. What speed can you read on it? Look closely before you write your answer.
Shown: 5 km/h
